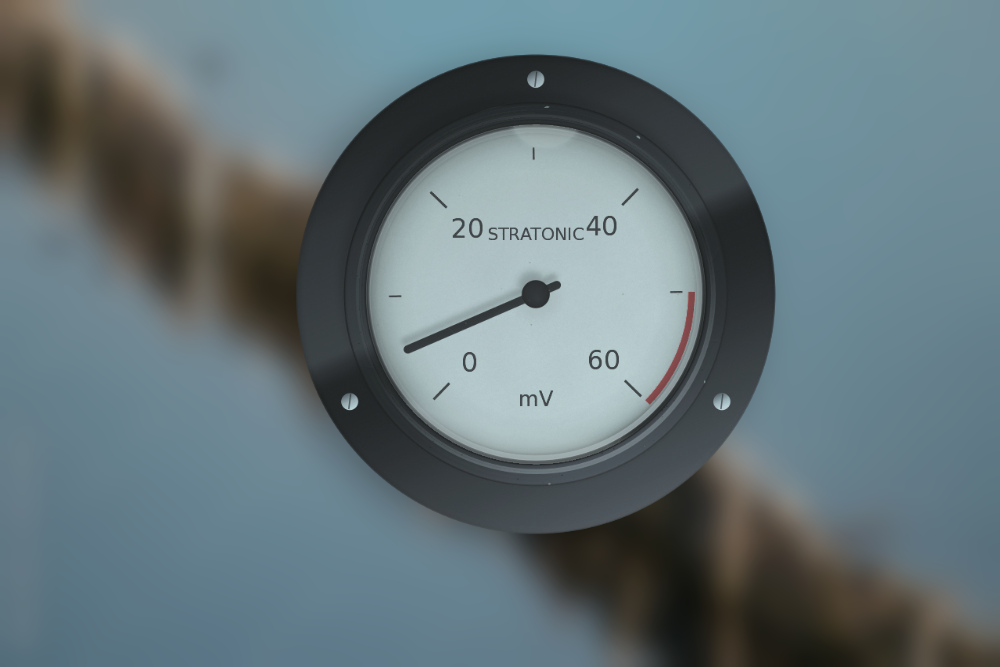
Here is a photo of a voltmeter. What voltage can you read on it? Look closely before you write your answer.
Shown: 5 mV
